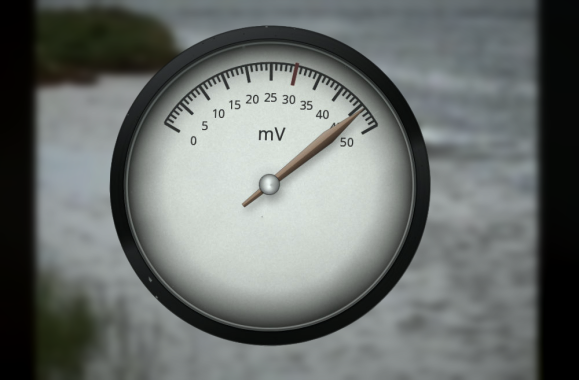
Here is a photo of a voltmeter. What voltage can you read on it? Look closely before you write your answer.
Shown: 46 mV
